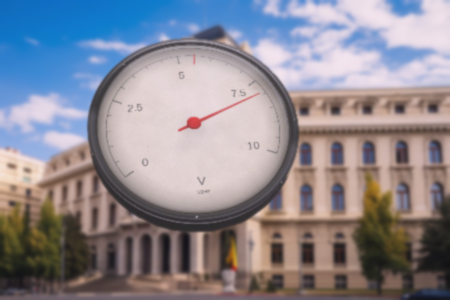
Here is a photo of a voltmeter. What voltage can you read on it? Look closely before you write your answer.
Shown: 8 V
